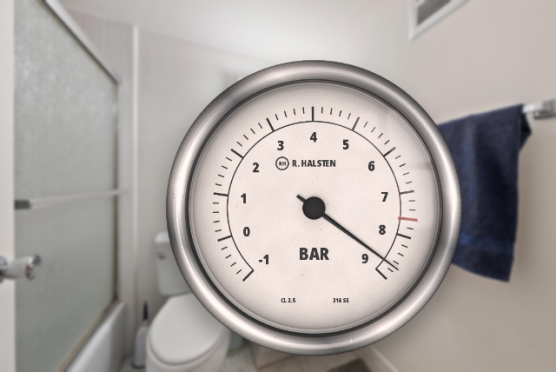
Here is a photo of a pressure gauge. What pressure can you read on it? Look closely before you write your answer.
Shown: 8.7 bar
